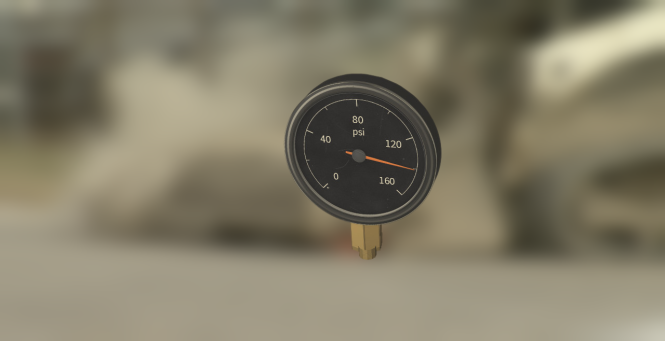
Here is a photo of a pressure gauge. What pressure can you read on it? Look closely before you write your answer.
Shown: 140 psi
